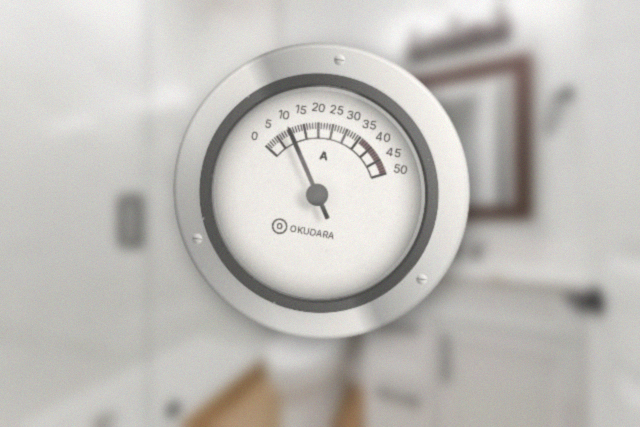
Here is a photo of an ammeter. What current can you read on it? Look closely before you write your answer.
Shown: 10 A
